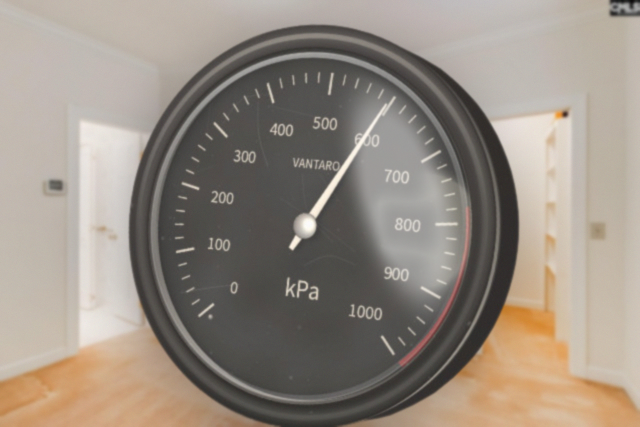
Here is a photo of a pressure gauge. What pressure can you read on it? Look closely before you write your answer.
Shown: 600 kPa
